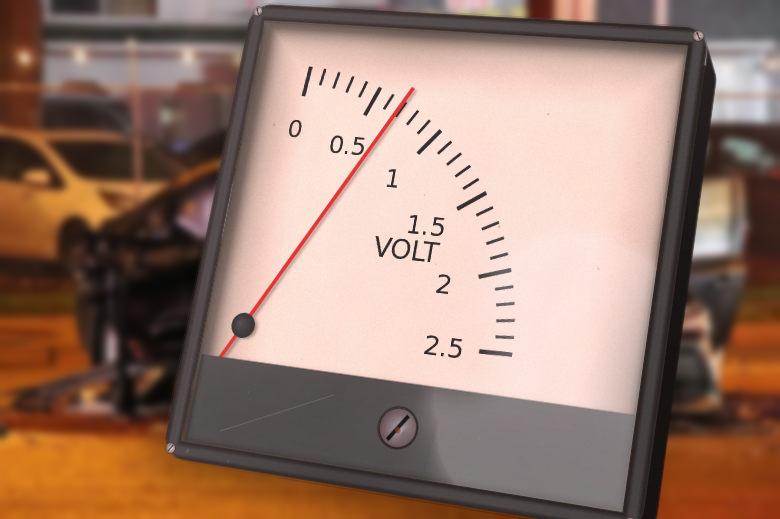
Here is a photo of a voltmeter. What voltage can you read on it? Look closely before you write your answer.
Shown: 0.7 V
